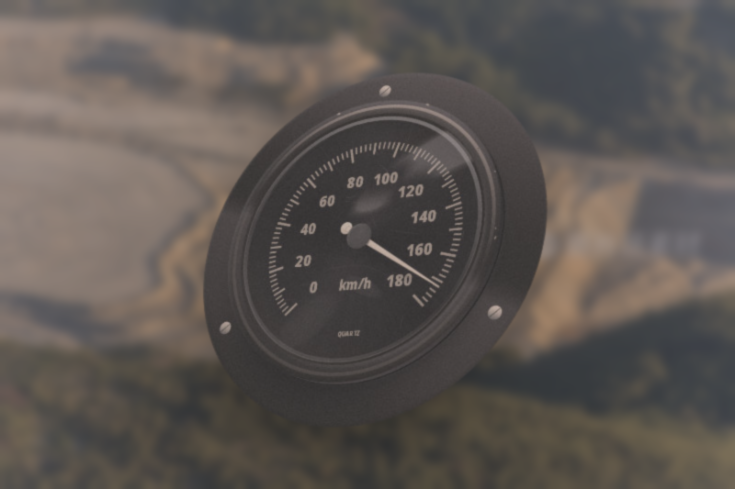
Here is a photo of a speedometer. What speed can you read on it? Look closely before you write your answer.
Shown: 172 km/h
